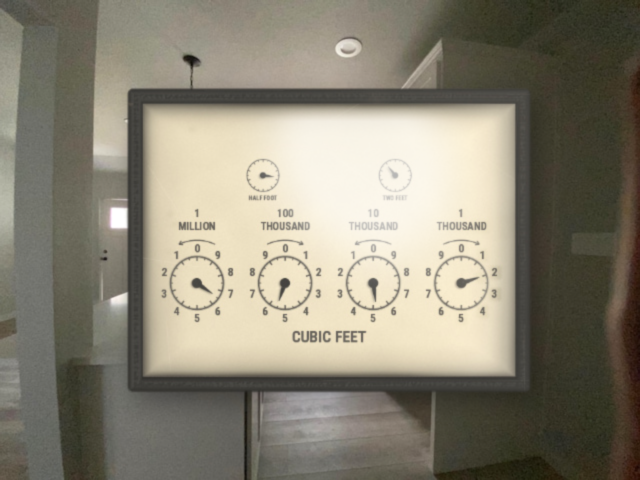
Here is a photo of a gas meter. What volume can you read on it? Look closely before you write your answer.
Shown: 655200 ft³
